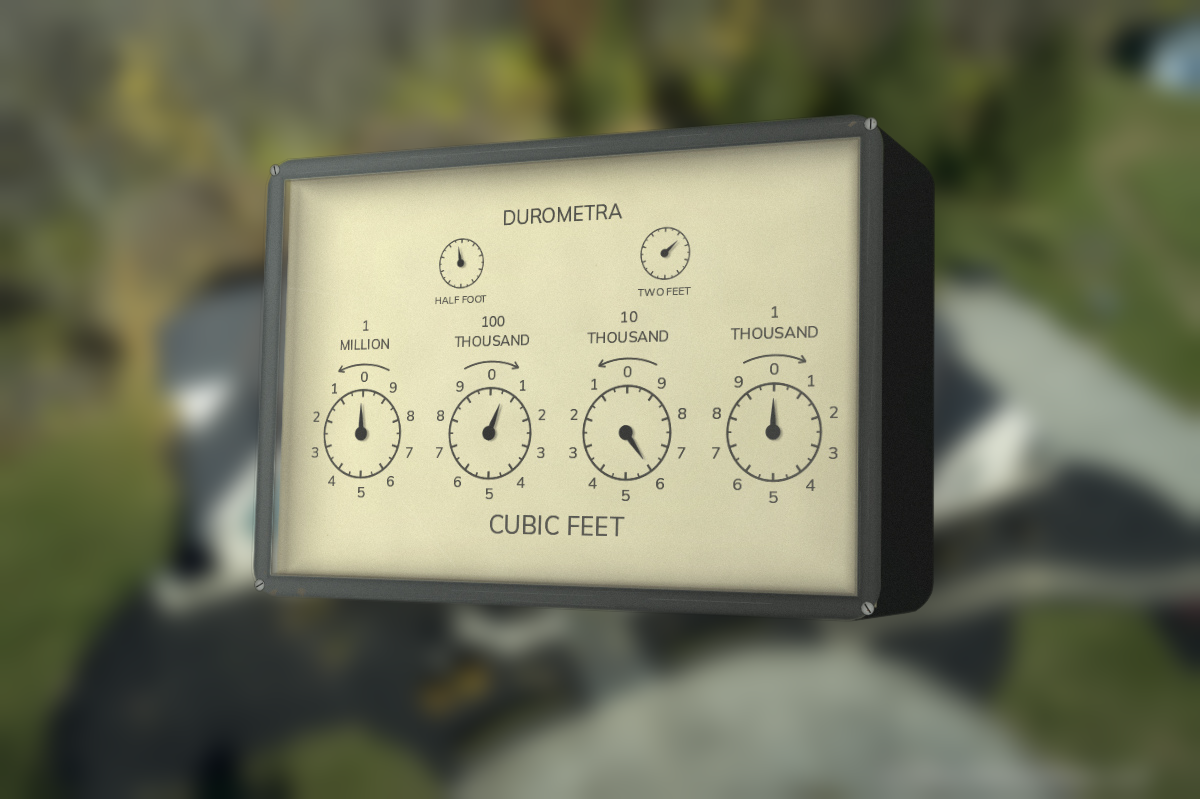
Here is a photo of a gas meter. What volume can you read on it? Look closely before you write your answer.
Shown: 6000 ft³
